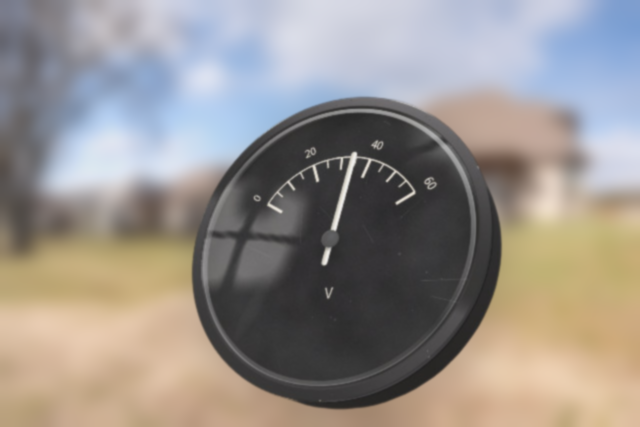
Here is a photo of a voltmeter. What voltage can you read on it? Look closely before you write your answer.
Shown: 35 V
